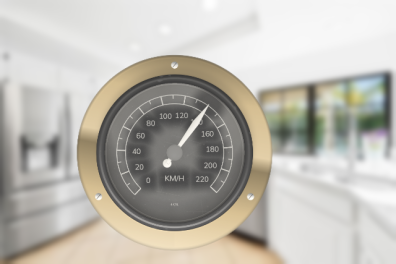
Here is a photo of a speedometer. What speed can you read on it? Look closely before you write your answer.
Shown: 140 km/h
